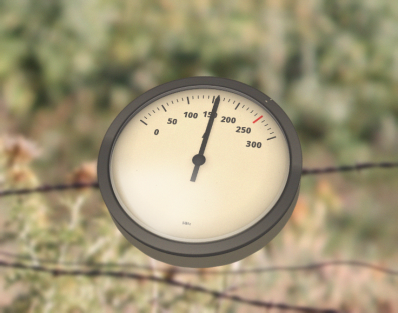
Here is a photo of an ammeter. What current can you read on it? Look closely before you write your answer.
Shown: 160 A
